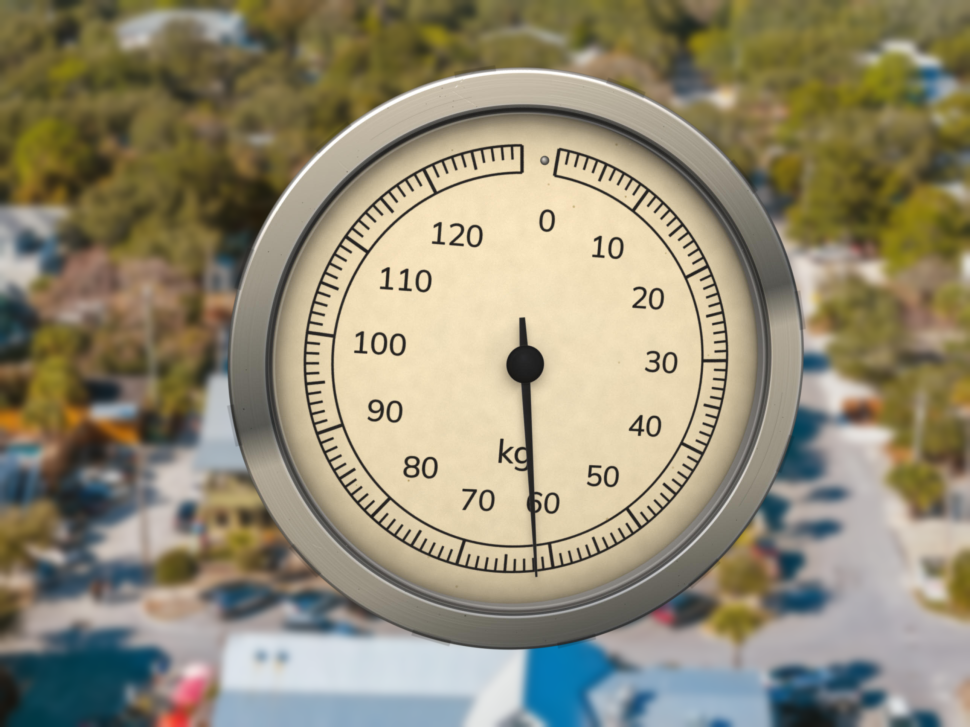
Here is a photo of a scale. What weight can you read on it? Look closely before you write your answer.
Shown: 62 kg
